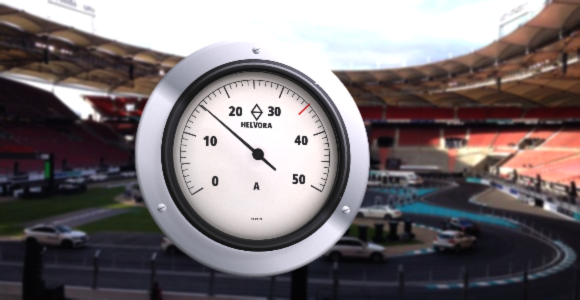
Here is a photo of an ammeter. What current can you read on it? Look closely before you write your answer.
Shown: 15 A
